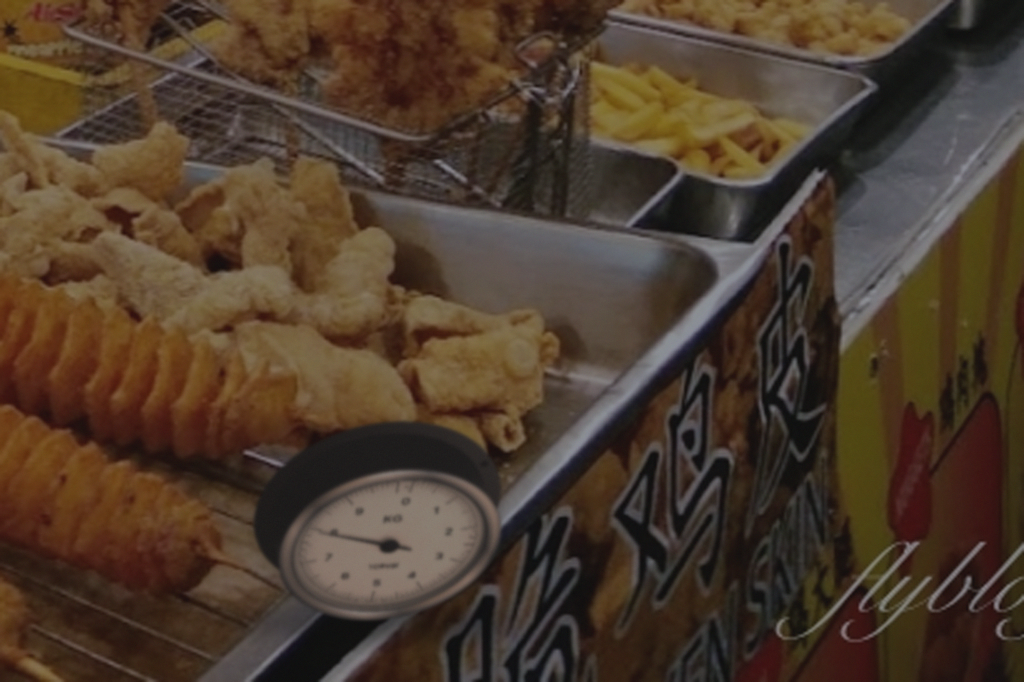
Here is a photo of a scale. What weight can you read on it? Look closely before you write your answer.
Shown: 8 kg
